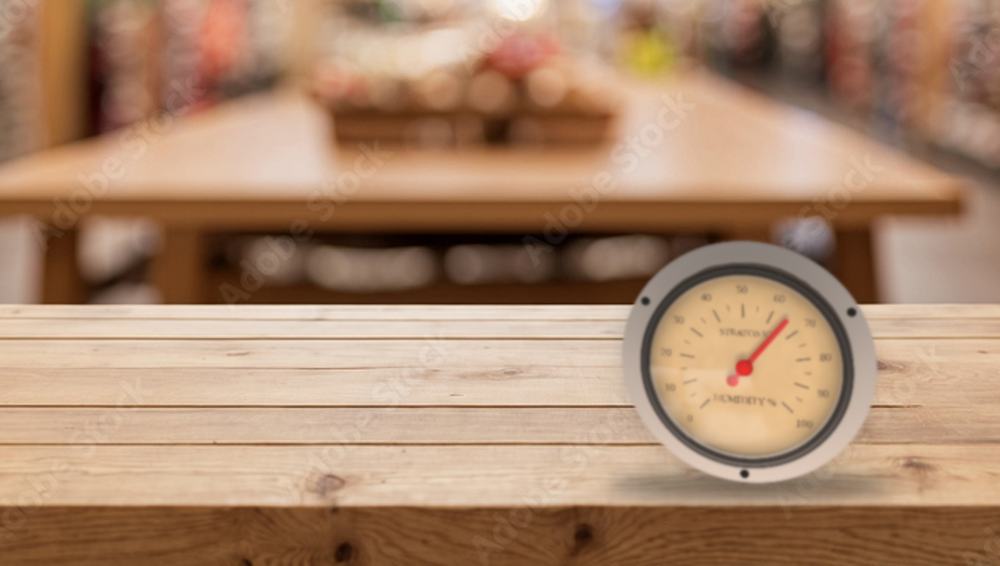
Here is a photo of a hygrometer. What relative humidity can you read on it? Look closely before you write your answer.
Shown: 65 %
